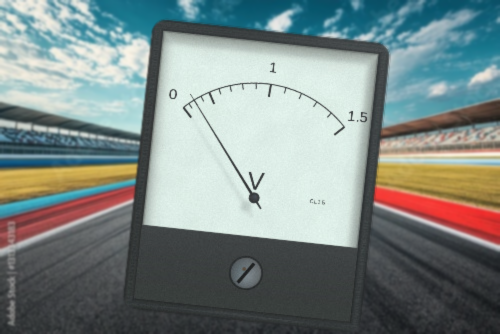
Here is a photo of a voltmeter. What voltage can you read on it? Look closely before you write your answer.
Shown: 0.3 V
